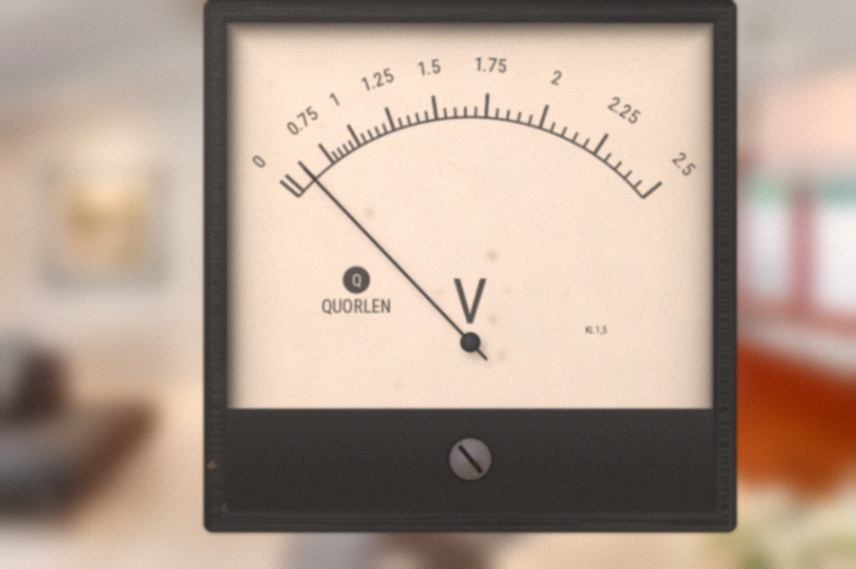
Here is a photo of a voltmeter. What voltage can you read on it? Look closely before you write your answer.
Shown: 0.5 V
